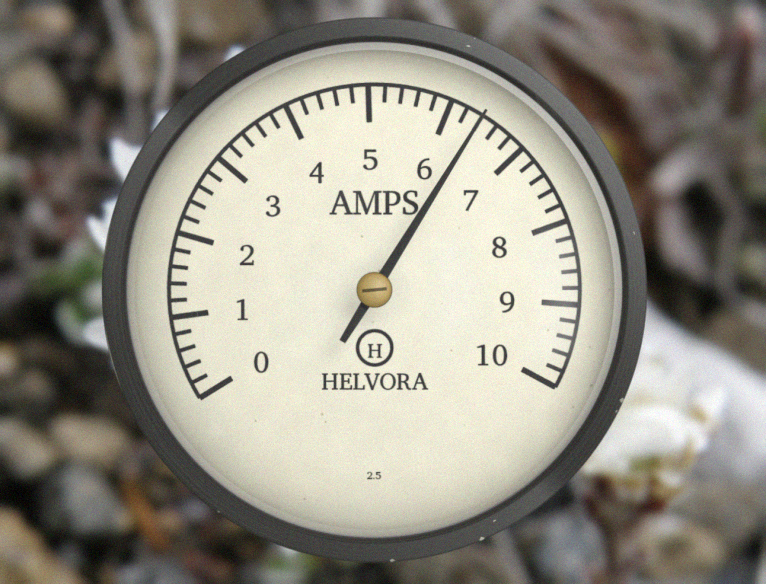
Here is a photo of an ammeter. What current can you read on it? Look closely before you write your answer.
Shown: 6.4 A
